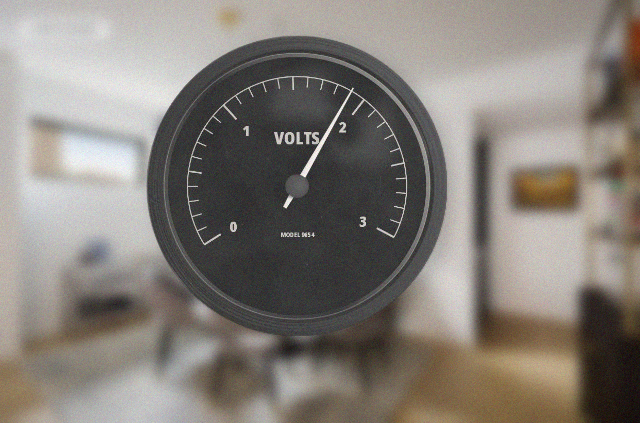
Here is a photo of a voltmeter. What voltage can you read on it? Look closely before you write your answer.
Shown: 1.9 V
